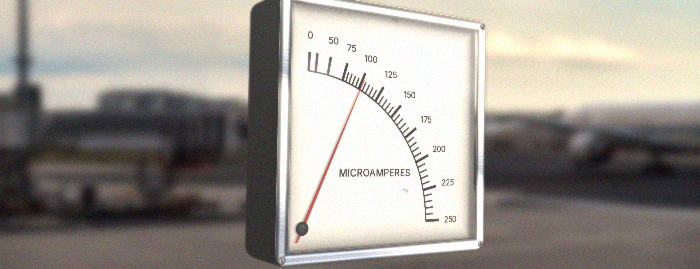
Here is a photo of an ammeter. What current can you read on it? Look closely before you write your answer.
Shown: 100 µA
